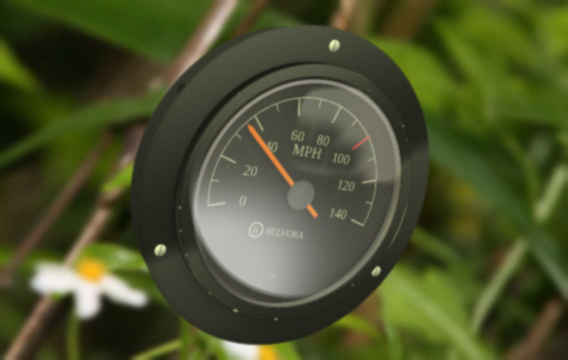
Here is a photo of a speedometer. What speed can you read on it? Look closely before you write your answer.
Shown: 35 mph
